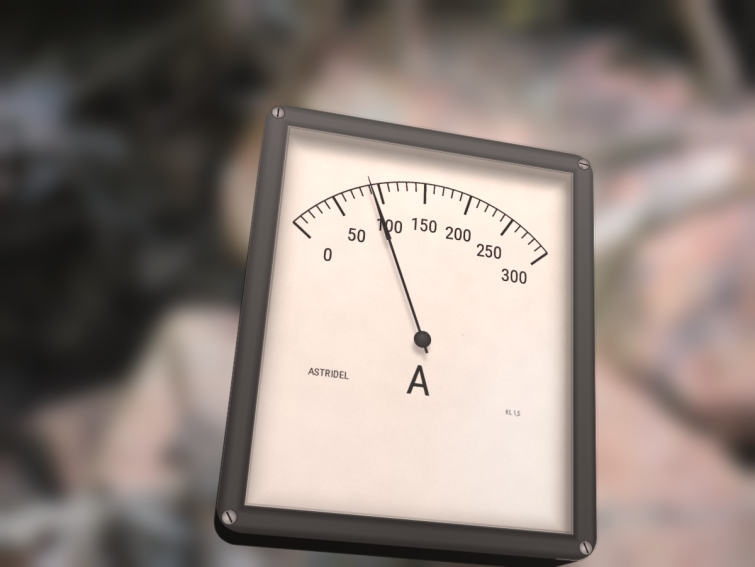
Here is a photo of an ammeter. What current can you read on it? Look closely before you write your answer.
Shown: 90 A
